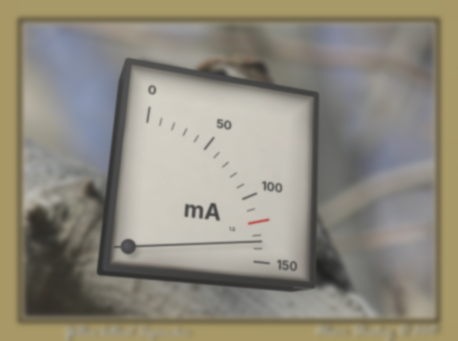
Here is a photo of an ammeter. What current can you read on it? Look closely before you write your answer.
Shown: 135 mA
